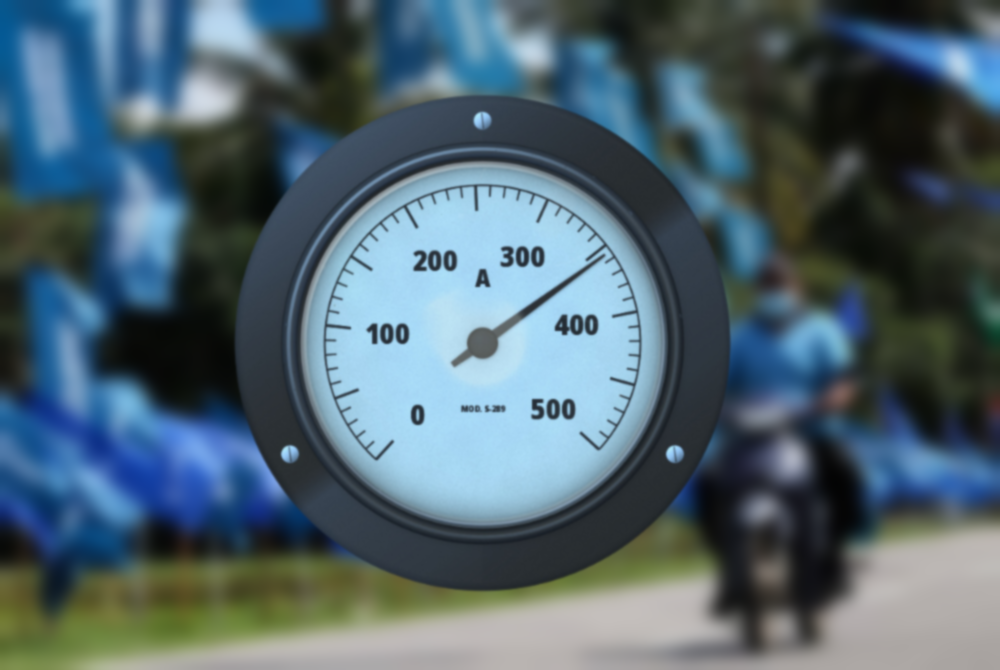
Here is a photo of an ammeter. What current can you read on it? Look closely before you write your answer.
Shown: 355 A
